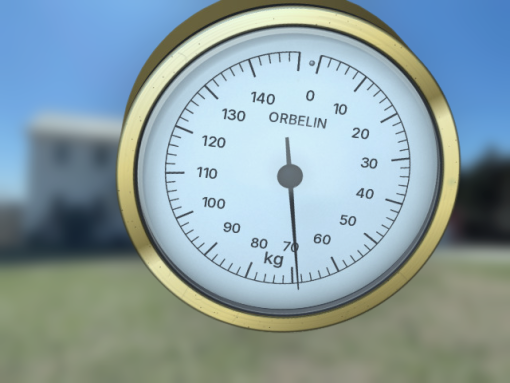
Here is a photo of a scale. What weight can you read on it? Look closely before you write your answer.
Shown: 69 kg
